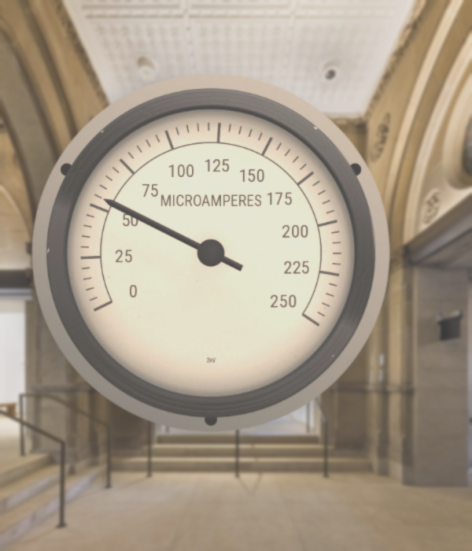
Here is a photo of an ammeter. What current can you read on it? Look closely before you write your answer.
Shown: 55 µA
